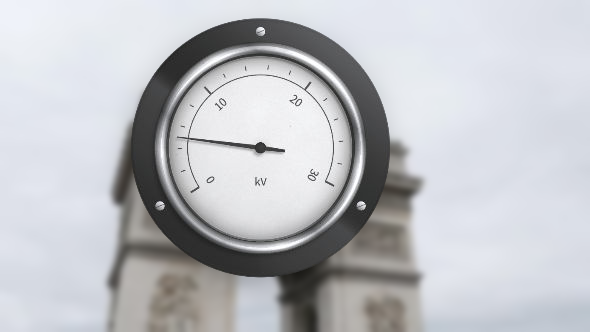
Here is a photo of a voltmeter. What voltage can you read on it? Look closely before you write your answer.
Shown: 5 kV
